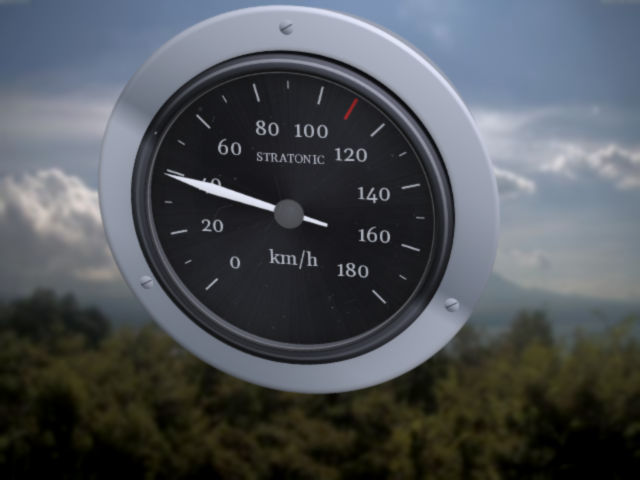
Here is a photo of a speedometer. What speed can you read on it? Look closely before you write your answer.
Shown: 40 km/h
